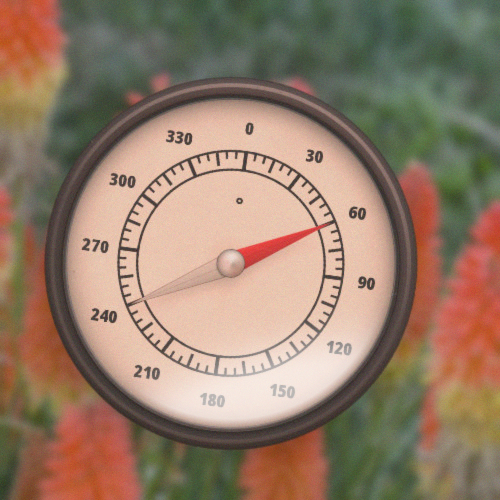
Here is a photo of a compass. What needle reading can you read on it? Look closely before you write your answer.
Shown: 60 °
